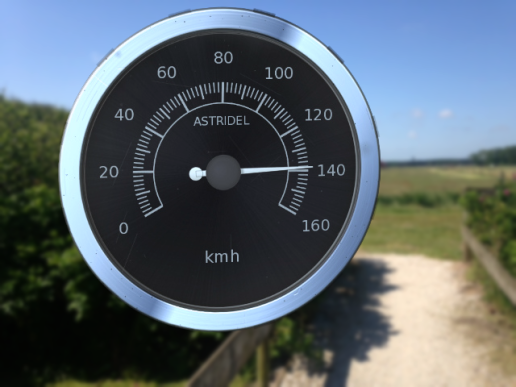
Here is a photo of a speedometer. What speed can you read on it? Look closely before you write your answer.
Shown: 138 km/h
